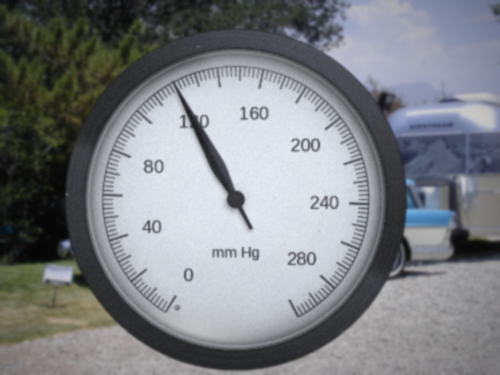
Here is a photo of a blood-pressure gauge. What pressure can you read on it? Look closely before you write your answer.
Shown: 120 mmHg
